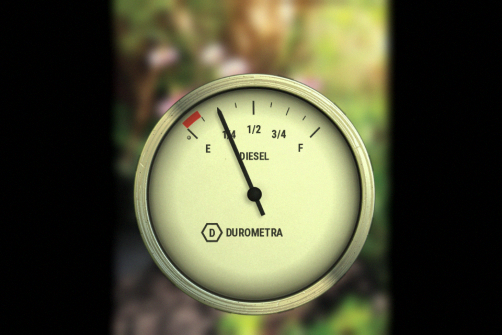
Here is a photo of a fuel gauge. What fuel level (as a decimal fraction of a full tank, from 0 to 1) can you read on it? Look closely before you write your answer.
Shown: 0.25
